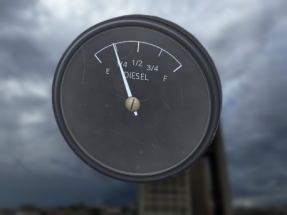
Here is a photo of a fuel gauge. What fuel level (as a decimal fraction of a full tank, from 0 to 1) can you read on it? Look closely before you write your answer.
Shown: 0.25
